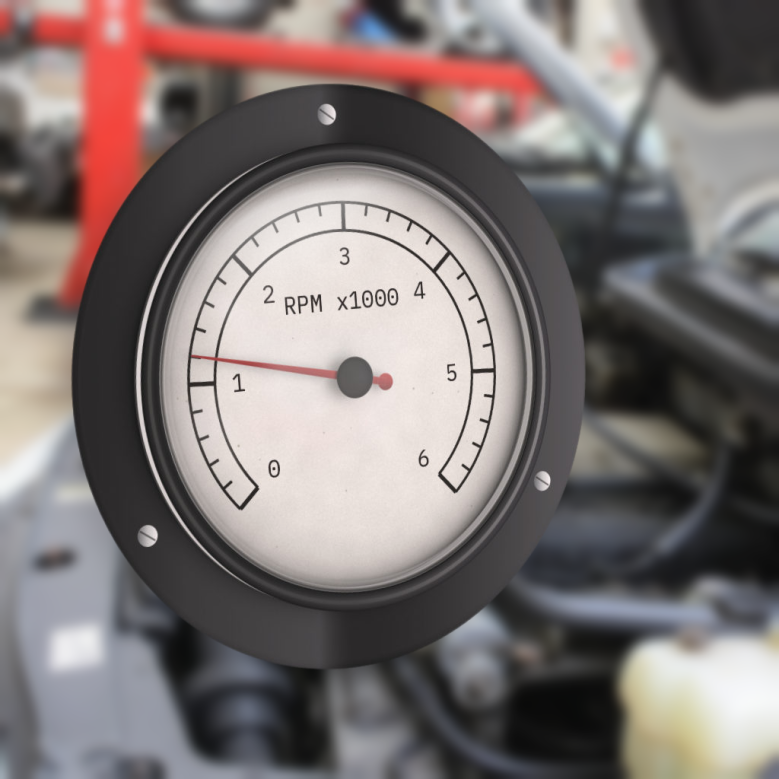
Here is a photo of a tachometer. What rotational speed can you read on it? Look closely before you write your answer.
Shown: 1200 rpm
